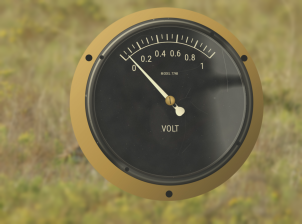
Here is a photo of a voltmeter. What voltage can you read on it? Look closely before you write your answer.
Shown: 0.05 V
